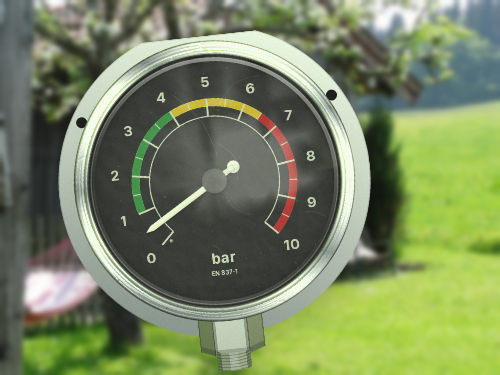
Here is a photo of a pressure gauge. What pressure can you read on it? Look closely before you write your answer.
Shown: 0.5 bar
